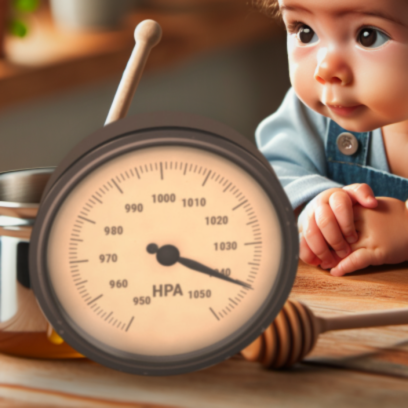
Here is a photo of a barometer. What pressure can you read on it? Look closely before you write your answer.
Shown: 1040 hPa
